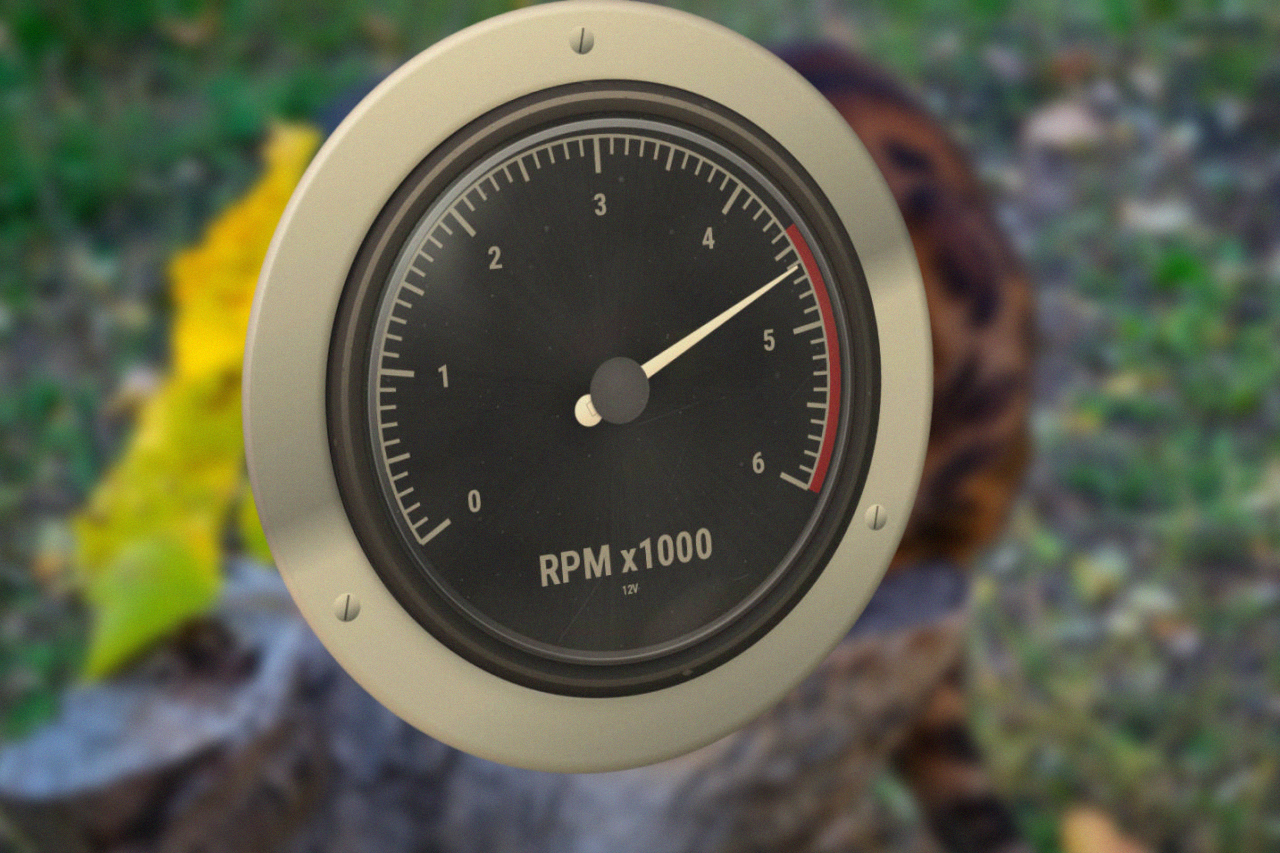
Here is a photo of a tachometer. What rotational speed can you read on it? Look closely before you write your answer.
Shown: 4600 rpm
